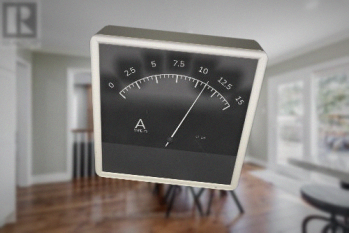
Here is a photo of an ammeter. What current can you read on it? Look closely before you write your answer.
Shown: 11 A
